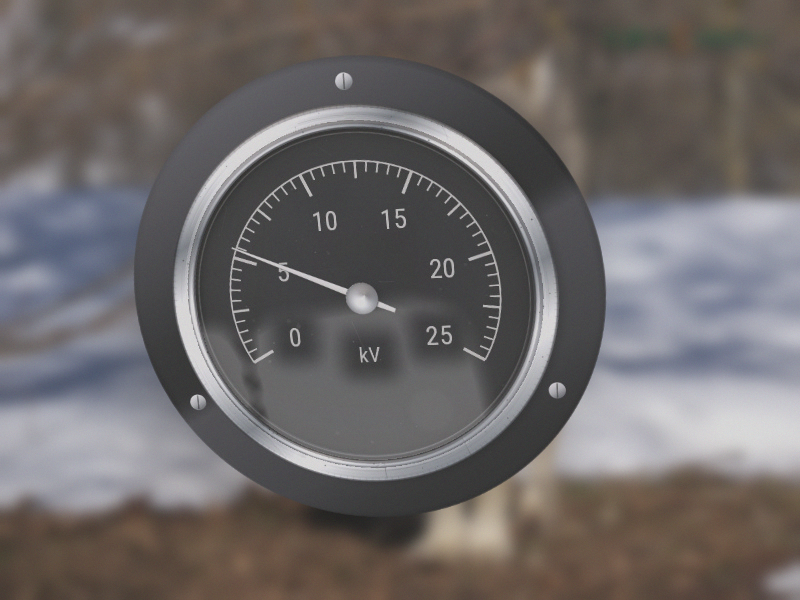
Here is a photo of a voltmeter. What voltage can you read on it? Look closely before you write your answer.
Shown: 5.5 kV
